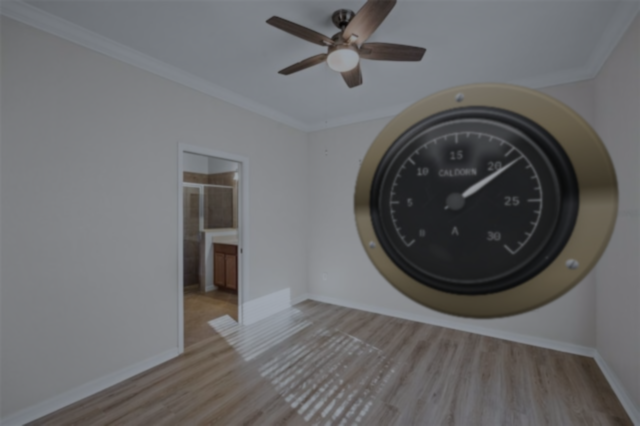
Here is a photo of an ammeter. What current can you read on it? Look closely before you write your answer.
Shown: 21 A
